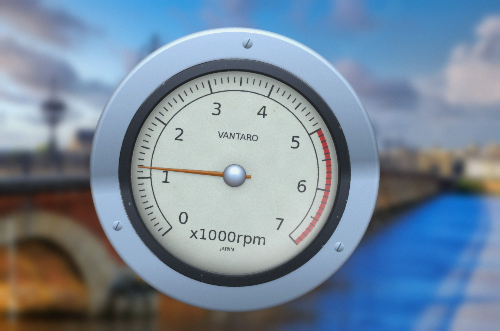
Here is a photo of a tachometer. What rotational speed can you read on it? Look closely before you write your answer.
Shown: 1200 rpm
